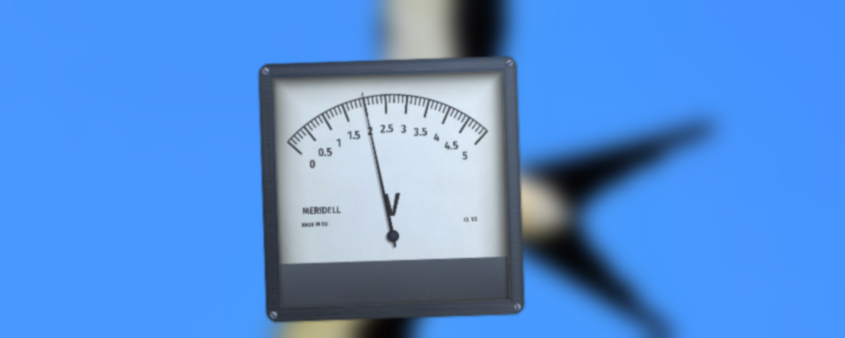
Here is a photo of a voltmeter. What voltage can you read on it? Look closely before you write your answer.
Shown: 2 V
